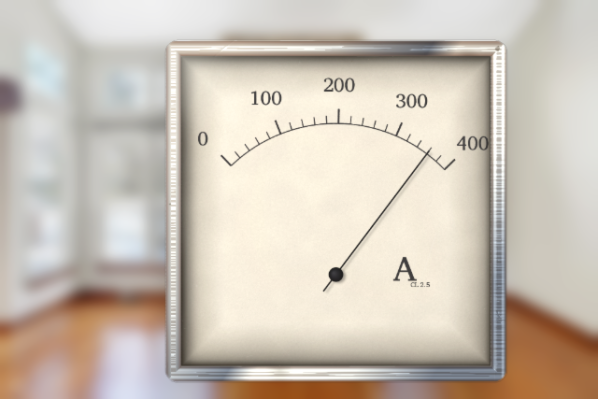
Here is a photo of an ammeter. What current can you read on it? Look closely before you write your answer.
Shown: 360 A
